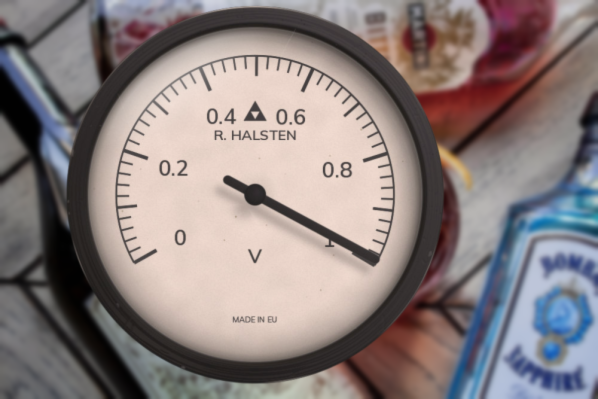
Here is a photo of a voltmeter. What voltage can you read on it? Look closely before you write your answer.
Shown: 0.99 V
